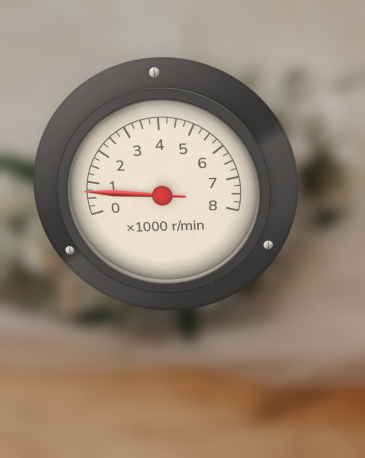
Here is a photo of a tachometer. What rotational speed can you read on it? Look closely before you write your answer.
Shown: 750 rpm
